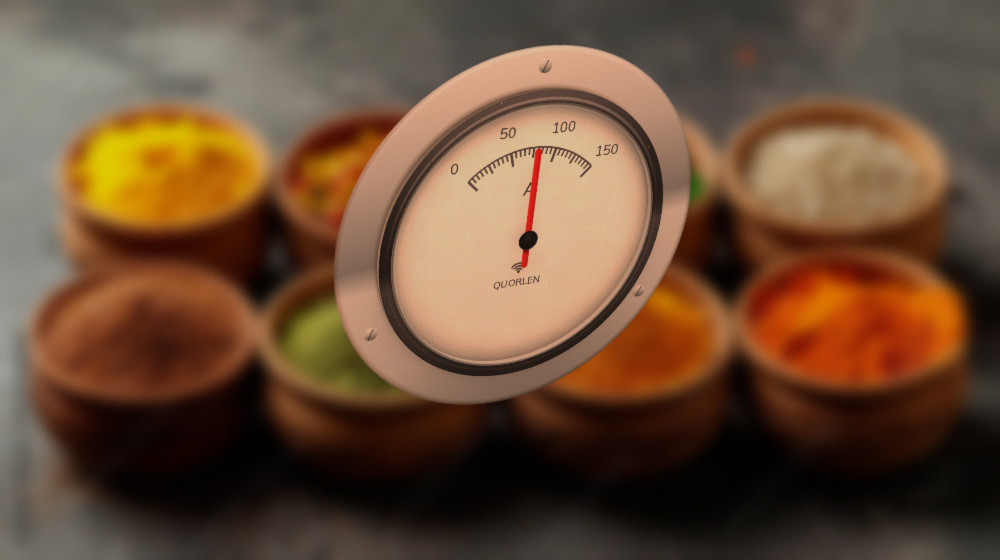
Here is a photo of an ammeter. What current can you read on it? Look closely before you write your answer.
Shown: 75 A
